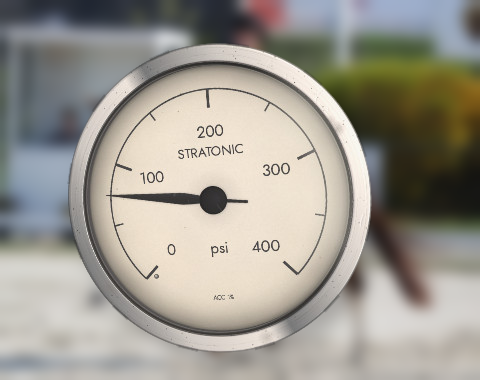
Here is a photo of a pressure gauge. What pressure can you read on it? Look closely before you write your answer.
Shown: 75 psi
